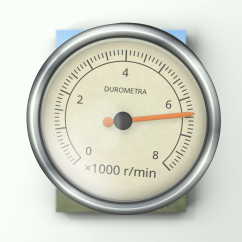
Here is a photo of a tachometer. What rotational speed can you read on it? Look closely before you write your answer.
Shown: 6400 rpm
